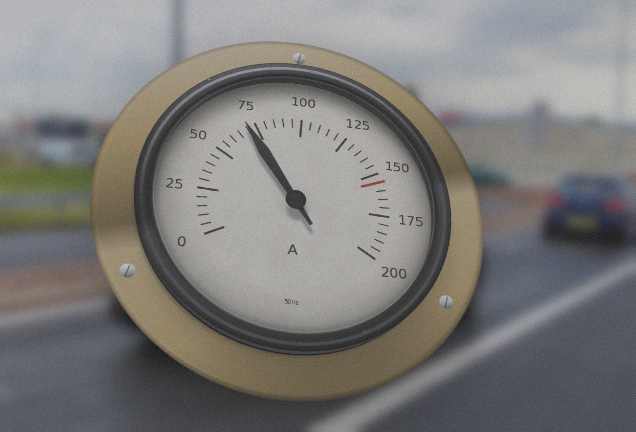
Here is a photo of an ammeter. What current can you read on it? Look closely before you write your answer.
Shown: 70 A
